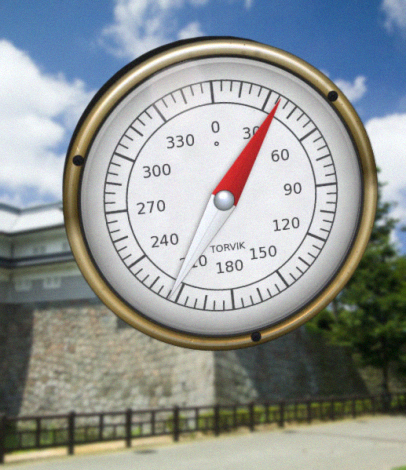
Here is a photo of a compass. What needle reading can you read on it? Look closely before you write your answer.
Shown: 35 °
